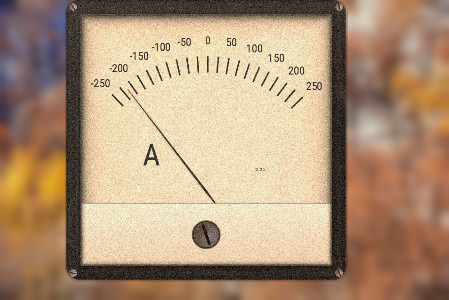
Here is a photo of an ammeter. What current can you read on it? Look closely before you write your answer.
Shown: -212.5 A
